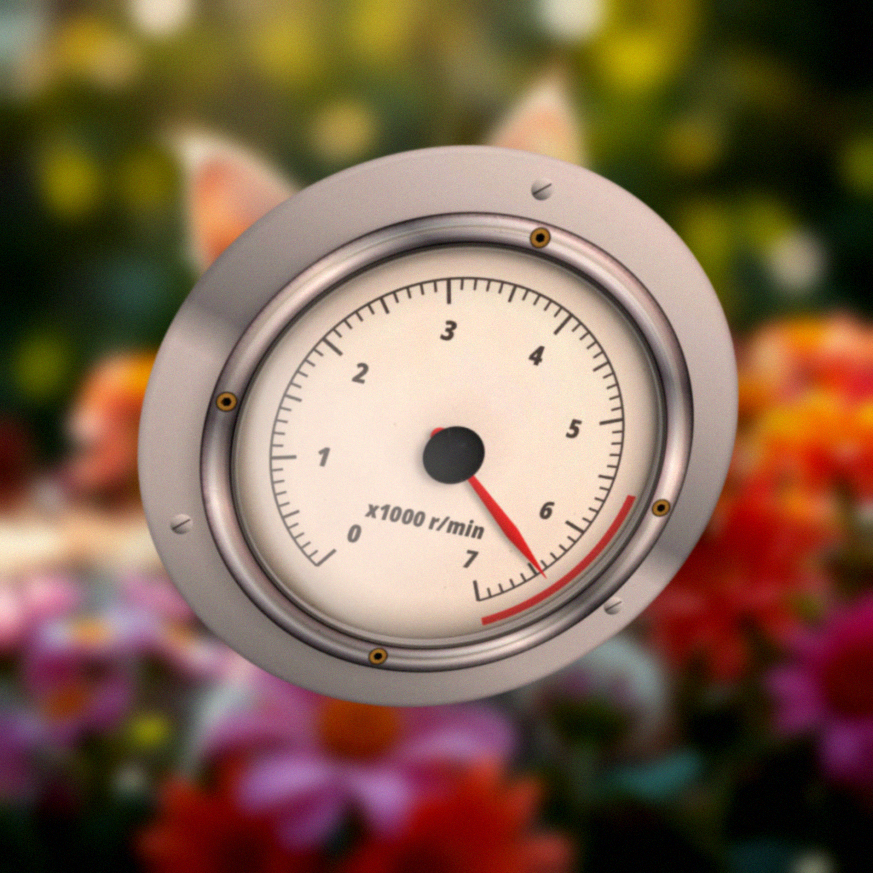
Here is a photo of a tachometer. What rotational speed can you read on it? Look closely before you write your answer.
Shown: 6450 rpm
